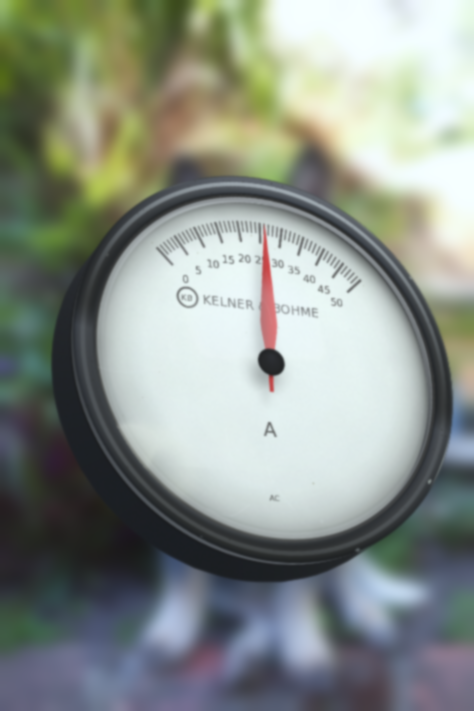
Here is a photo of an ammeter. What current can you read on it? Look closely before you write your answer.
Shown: 25 A
